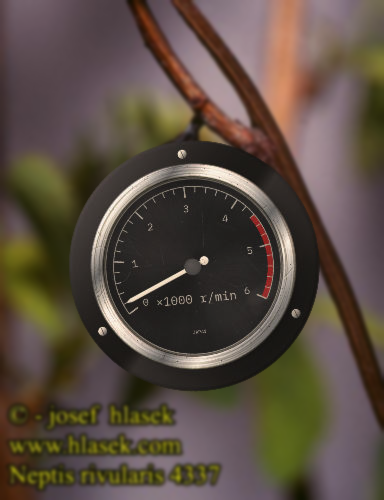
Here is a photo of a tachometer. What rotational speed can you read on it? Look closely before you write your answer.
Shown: 200 rpm
